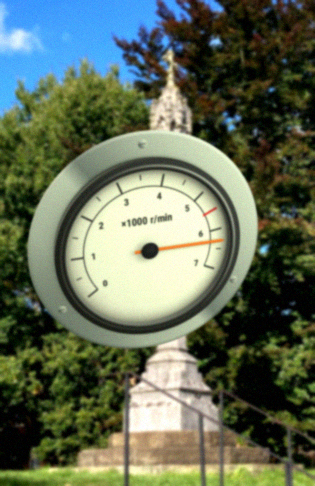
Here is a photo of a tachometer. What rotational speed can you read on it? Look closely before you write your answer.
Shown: 6250 rpm
